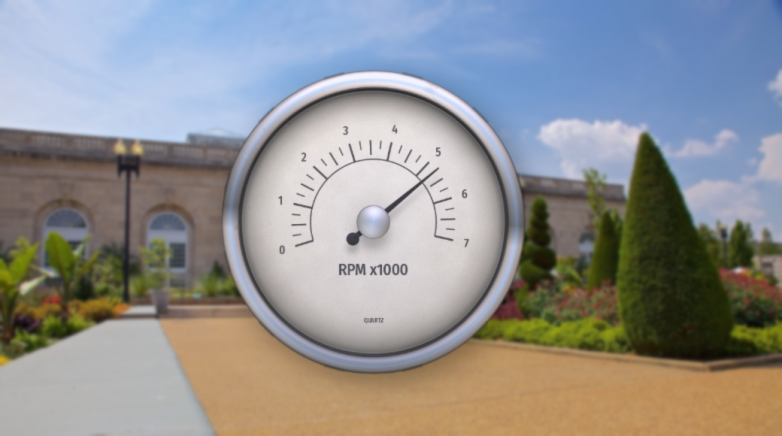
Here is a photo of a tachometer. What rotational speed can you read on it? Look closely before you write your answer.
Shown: 5250 rpm
